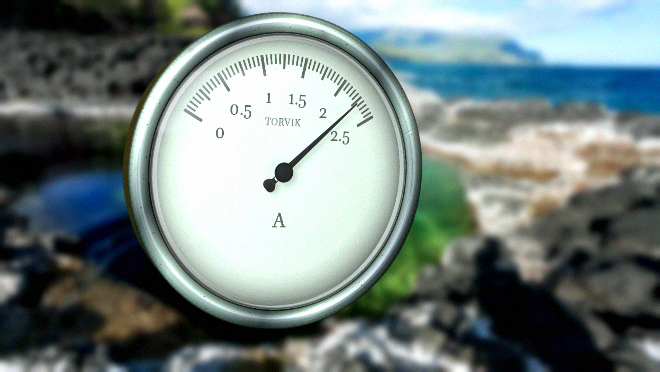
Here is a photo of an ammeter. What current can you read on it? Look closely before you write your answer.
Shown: 2.25 A
